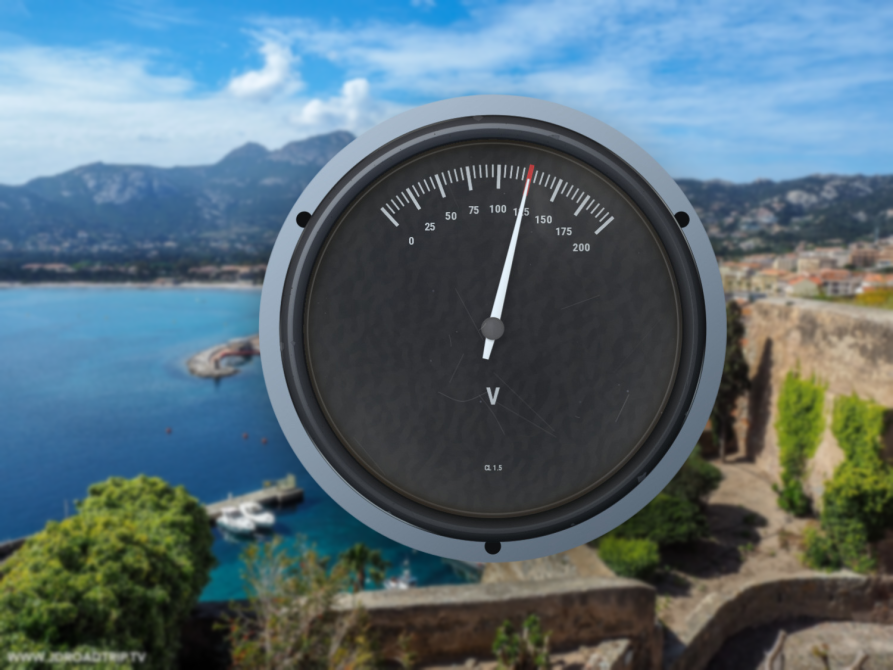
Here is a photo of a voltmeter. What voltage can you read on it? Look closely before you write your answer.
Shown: 125 V
